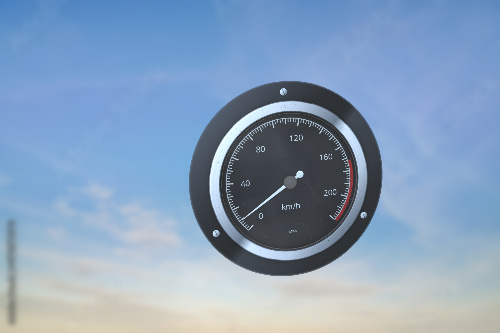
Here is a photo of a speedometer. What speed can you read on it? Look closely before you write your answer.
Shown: 10 km/h
